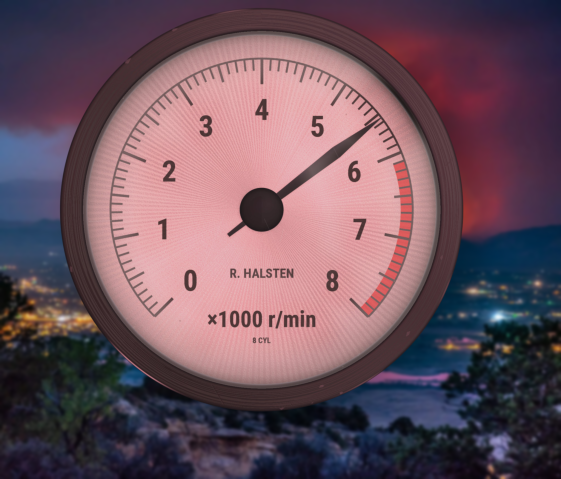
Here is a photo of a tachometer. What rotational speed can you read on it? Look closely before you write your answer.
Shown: 5550 rpm
